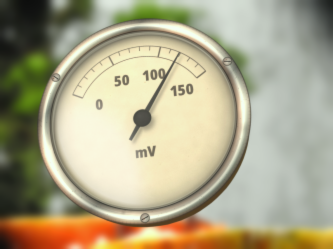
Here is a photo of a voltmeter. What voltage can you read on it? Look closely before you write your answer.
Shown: 120 mV
